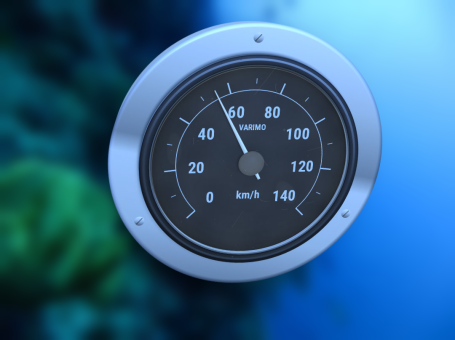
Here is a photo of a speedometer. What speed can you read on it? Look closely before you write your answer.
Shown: 55 km/h
